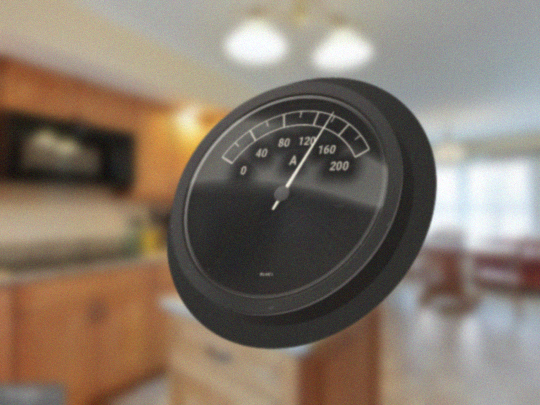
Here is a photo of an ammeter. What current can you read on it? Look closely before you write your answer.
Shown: 140 A
